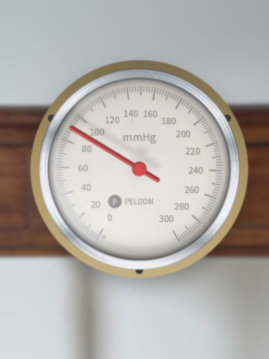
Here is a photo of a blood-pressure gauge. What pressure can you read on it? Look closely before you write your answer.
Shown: 90 mmHg
